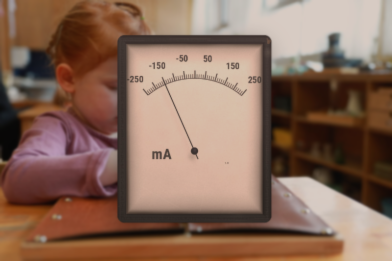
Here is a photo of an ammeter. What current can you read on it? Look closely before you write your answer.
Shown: -150 mA
